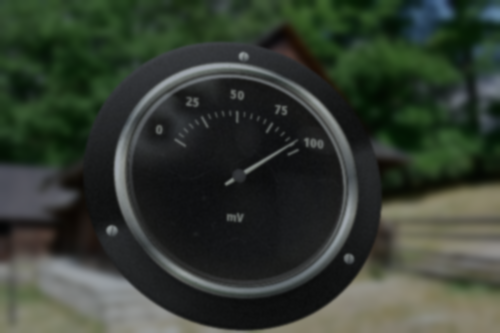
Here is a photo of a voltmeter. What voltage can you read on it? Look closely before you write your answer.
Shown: 95 mV
